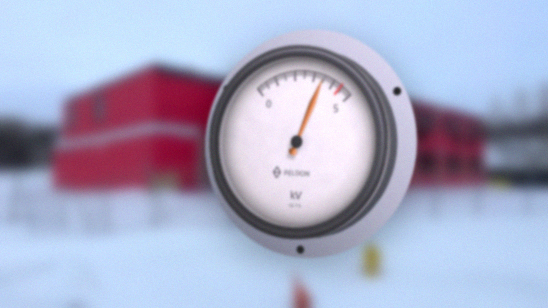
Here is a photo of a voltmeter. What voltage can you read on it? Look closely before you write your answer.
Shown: 3.5 kV
